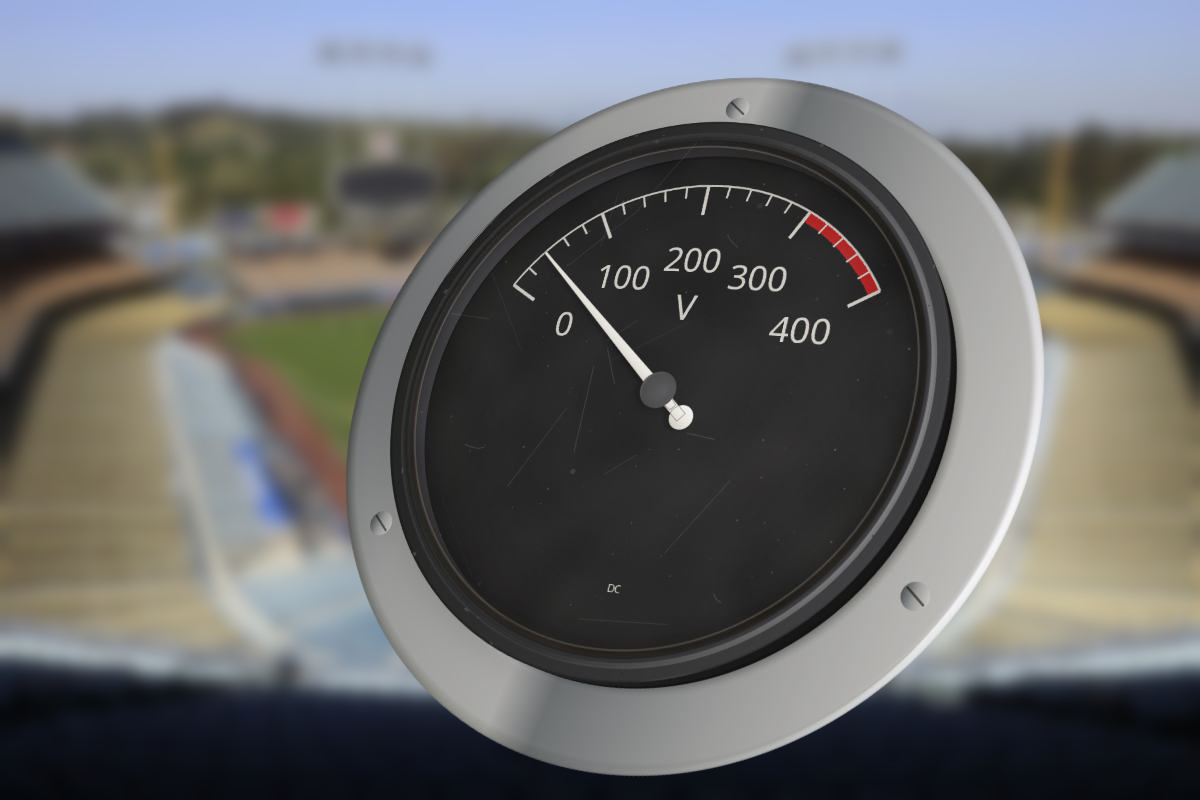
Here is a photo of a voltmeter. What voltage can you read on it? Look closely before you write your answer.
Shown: 40 V
